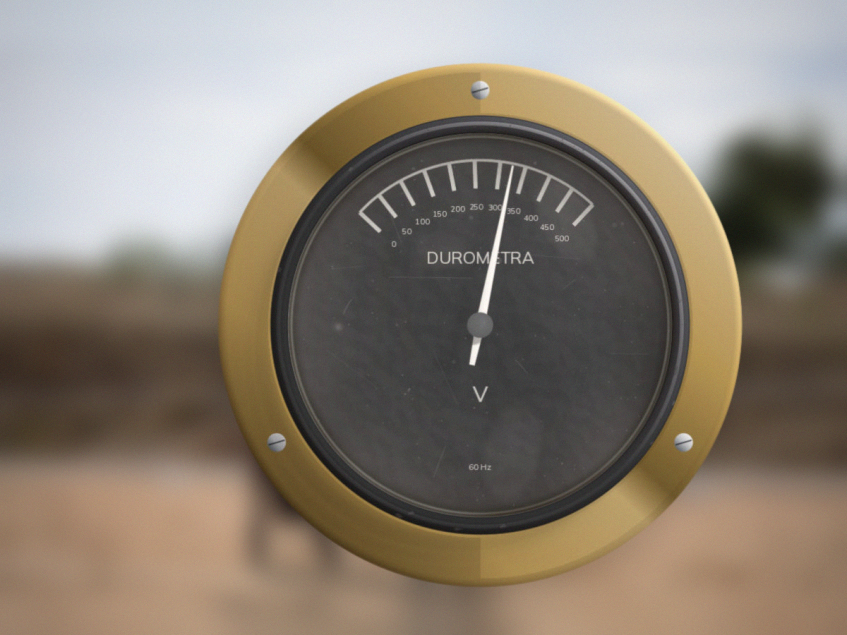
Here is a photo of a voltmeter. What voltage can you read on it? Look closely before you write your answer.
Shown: 325 V
